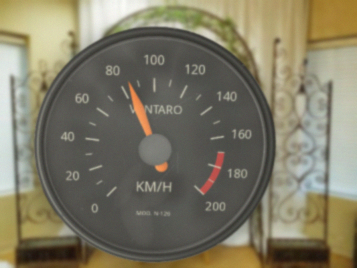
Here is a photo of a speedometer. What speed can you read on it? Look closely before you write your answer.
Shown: 85 km/h
